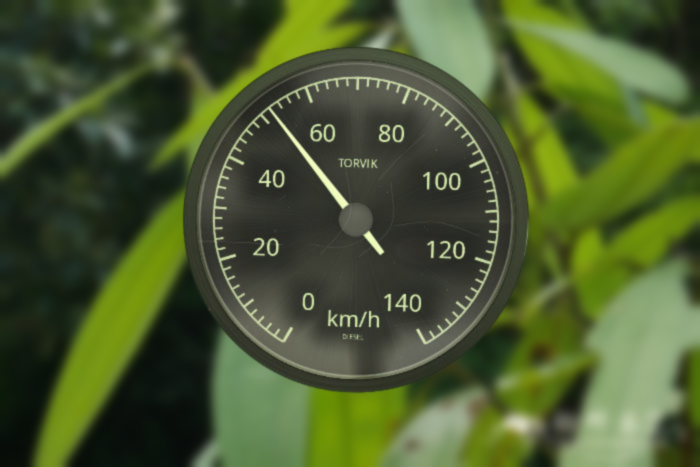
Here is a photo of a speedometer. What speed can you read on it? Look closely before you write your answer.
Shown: 52 km/h
